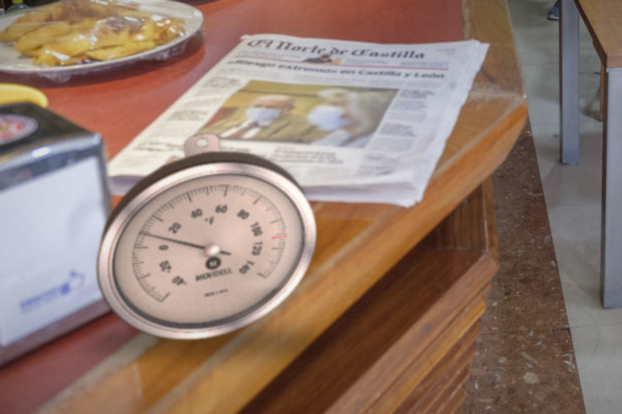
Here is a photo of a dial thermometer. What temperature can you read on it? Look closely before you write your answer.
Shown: 10 °F
